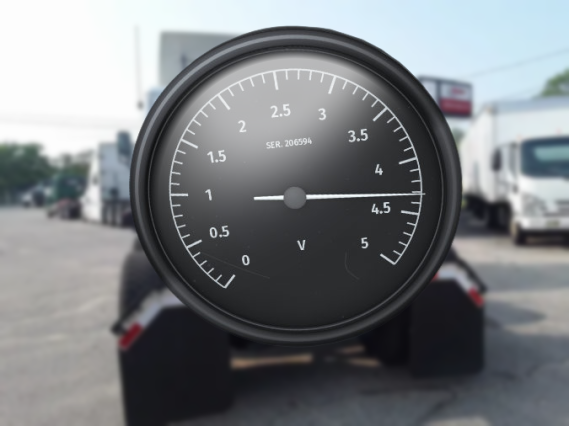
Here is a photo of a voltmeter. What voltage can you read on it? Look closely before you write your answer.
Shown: 4.3 V
